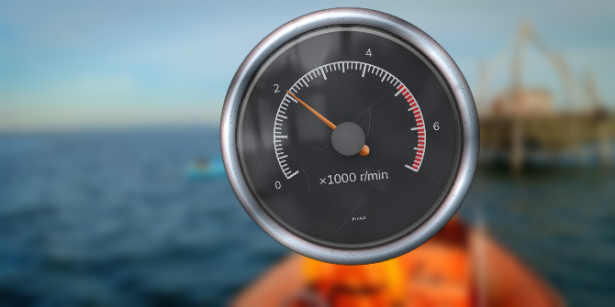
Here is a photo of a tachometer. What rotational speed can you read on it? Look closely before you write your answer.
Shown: 2100 rpm
